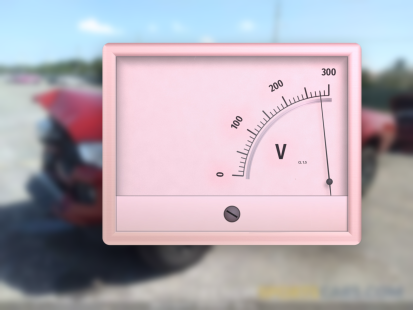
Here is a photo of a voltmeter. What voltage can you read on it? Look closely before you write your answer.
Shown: 280 V
